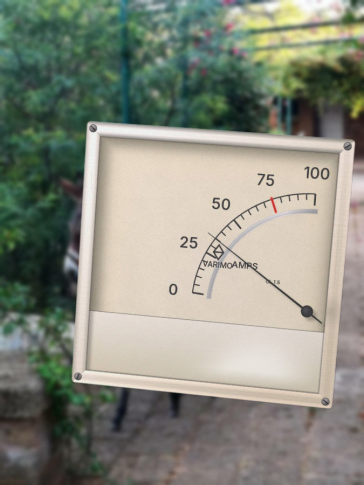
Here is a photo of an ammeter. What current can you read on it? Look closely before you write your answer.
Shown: 35 A
